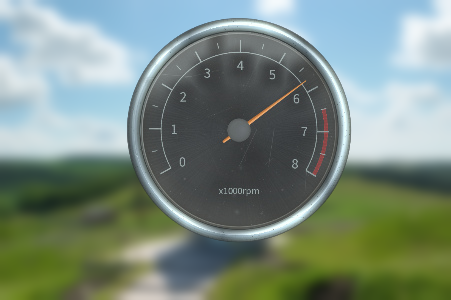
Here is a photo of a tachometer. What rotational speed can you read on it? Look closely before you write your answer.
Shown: 5750 rpm
